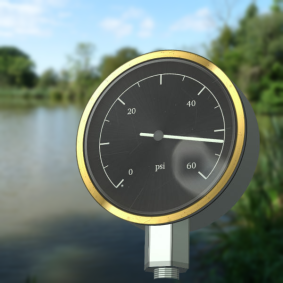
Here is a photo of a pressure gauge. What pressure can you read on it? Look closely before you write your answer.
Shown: 52.5 psi
